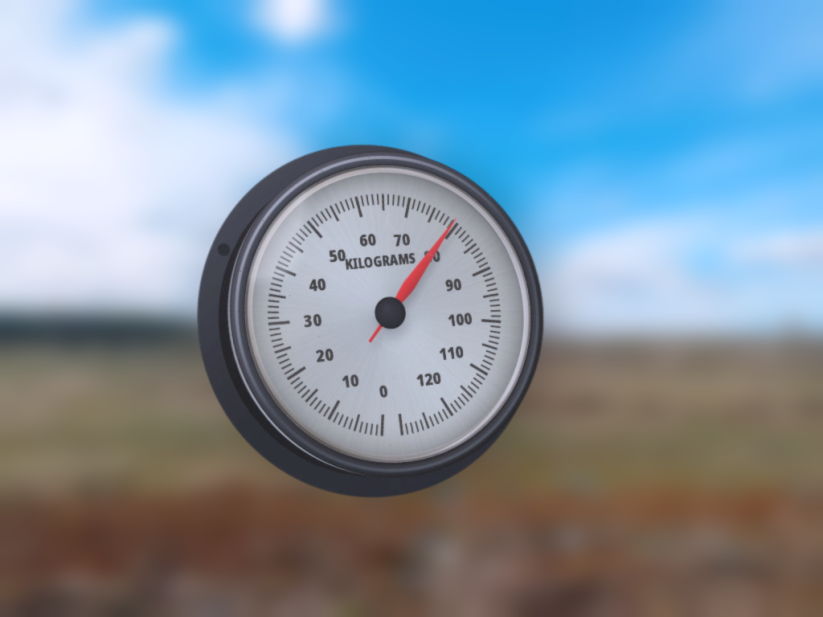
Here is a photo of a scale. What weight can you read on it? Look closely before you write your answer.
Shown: 79 kg
